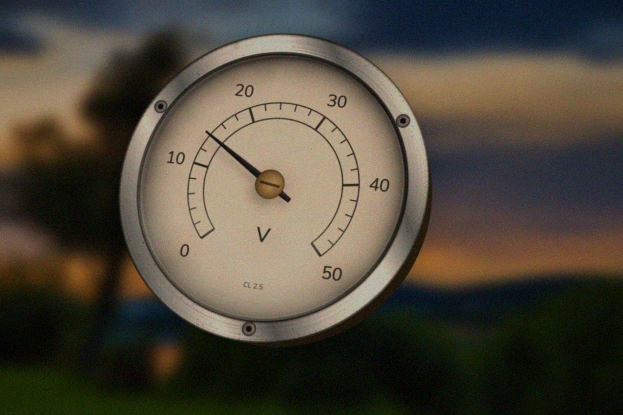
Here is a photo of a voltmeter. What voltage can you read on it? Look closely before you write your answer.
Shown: 14 V
